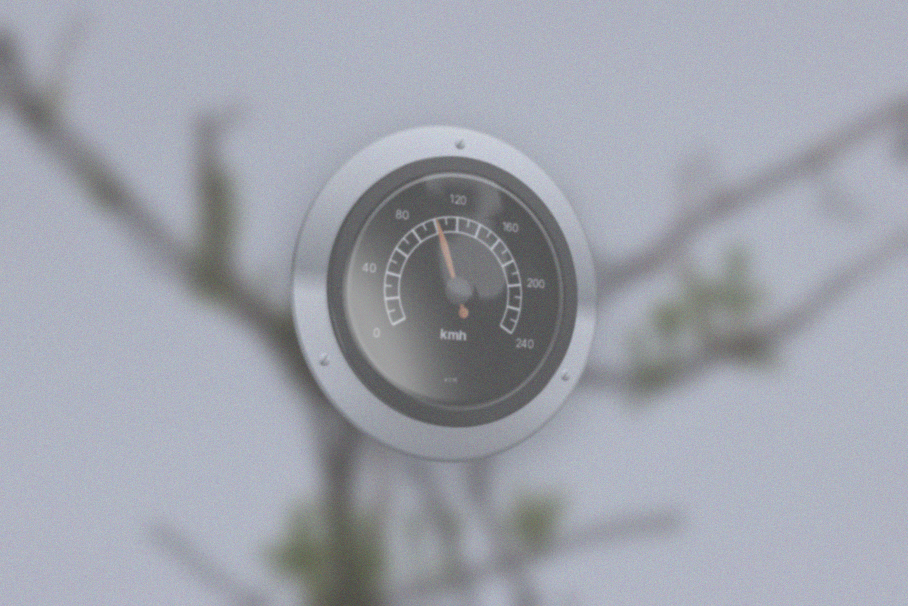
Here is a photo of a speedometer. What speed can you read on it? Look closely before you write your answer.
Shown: 100 km/h
